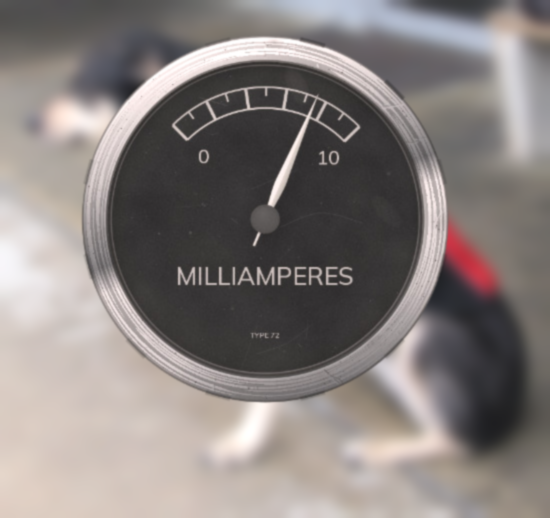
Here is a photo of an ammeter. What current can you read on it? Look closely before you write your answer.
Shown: 7.5 mA
